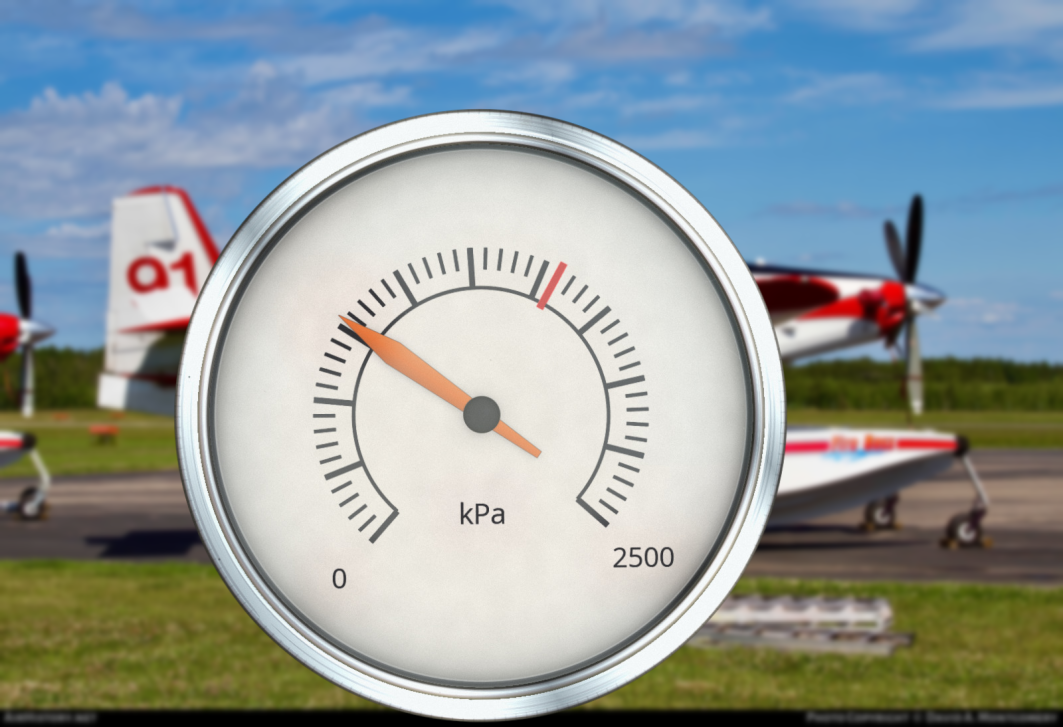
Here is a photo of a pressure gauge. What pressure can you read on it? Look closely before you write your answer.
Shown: 775 kPa
